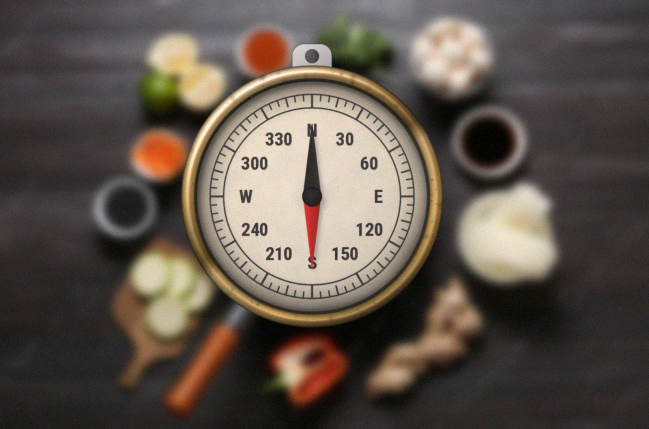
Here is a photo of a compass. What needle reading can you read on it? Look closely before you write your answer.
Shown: 180 °
